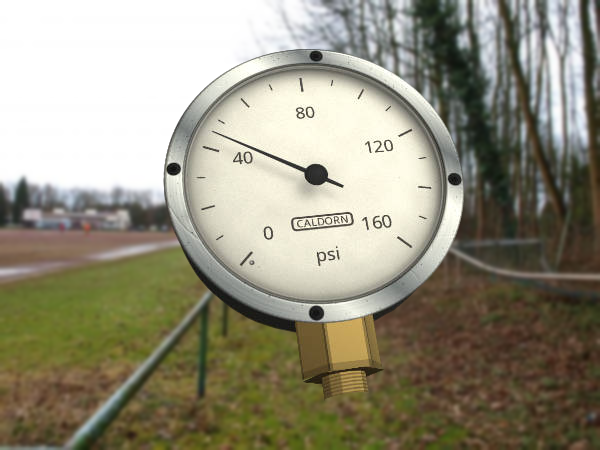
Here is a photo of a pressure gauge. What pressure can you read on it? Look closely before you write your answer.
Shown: 45 psi
